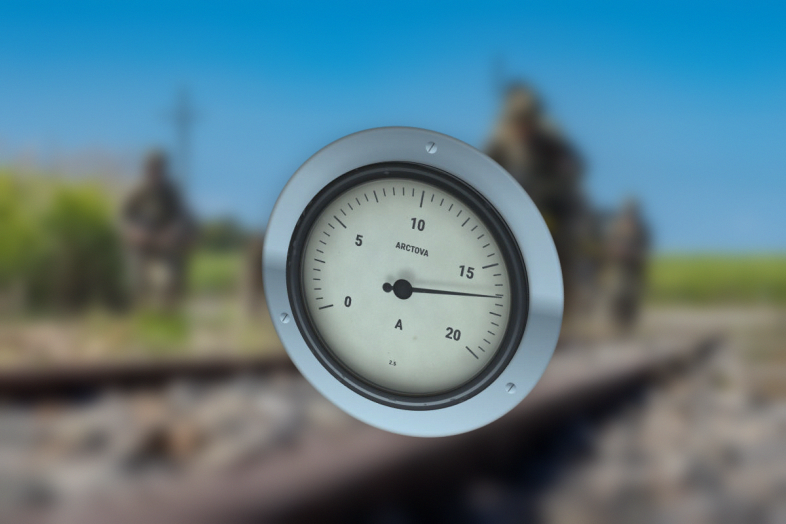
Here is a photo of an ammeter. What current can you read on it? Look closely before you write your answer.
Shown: 16.5 A
